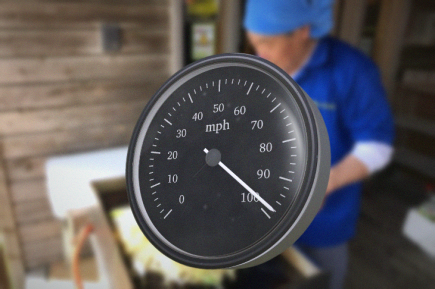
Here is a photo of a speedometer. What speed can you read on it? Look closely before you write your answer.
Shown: 98 mph
